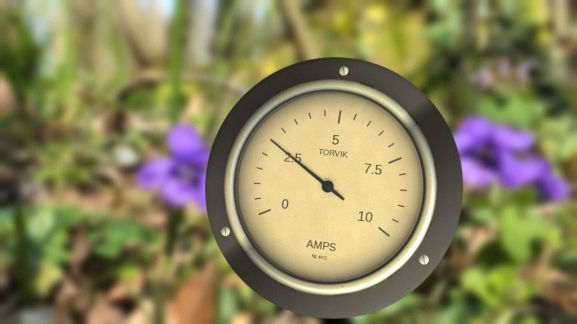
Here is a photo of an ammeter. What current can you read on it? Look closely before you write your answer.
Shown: 2.5 A
